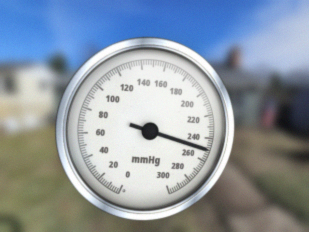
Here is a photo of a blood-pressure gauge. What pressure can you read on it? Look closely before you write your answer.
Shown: 250 mmHg
